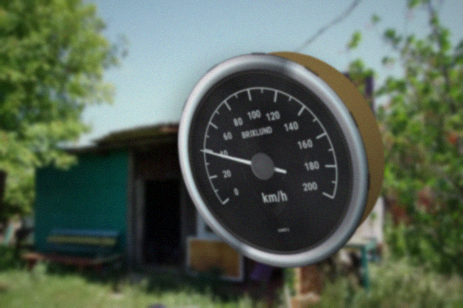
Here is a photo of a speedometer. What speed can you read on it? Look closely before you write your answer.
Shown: 40 km/h
